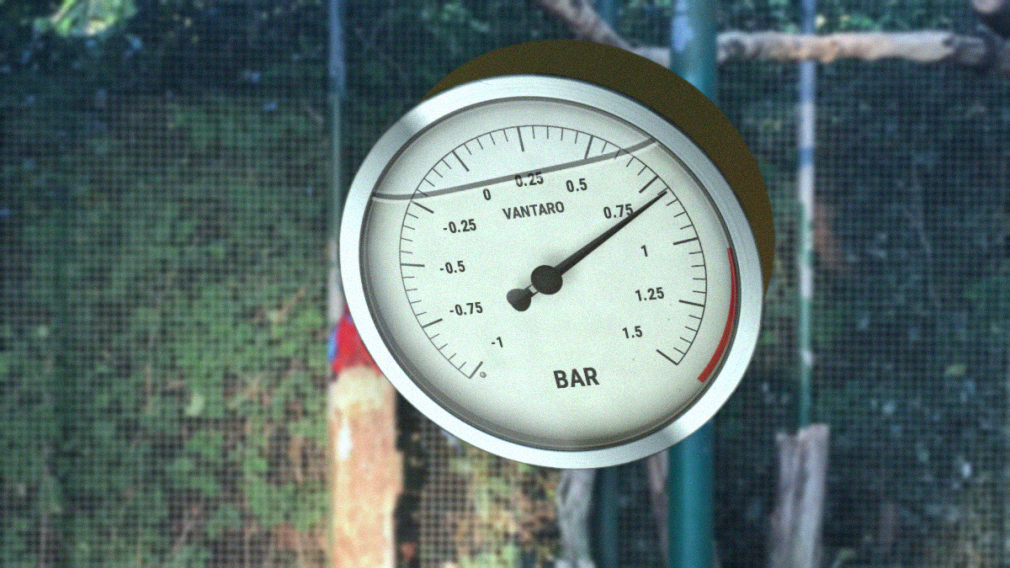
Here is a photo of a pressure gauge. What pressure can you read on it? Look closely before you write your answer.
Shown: 0.8 bar
